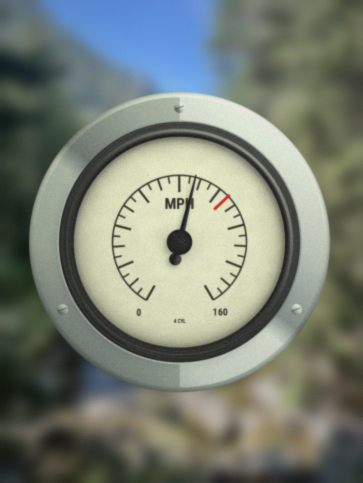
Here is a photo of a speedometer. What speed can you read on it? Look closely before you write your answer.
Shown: 87.5 mph
